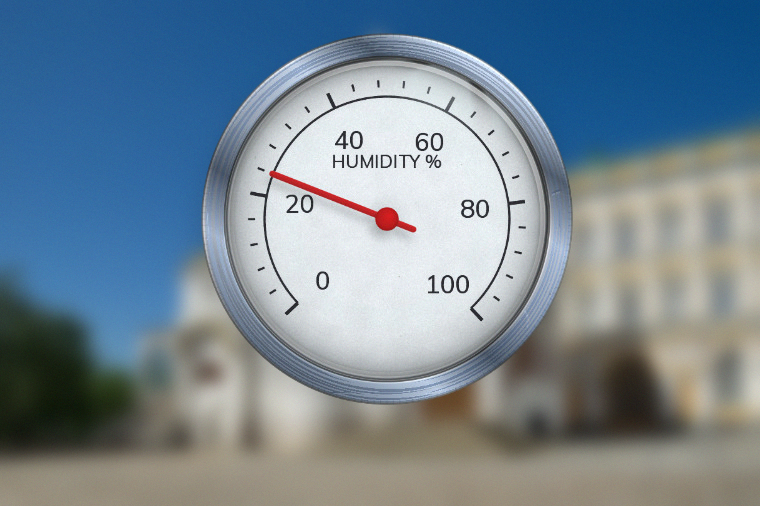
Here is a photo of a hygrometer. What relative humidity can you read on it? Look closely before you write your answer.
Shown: 24 %
